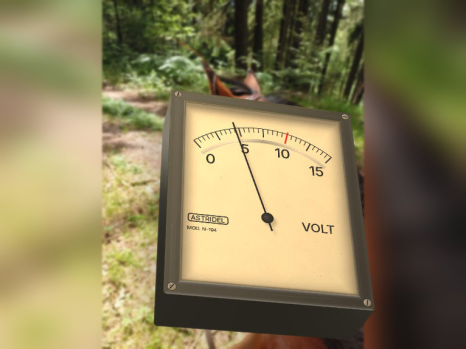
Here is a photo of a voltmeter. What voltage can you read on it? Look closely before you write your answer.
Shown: 4.5 V
